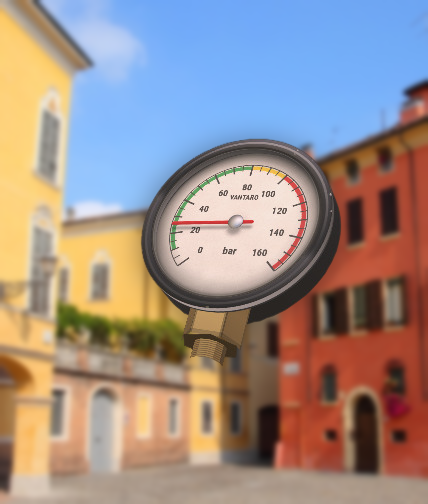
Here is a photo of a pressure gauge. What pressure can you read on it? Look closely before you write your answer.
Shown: 25 bar
